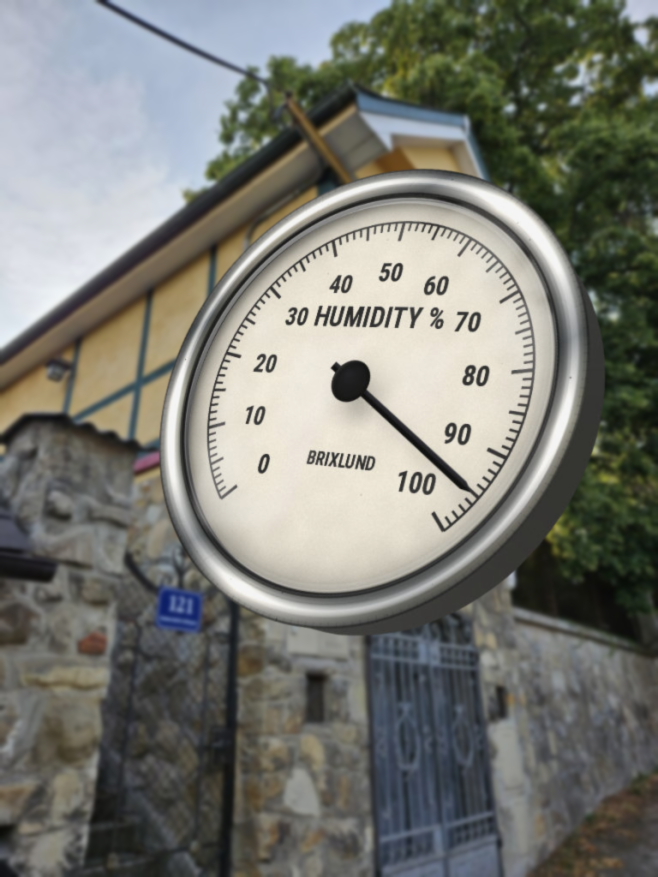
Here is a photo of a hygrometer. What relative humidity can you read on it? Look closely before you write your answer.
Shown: 95 %
